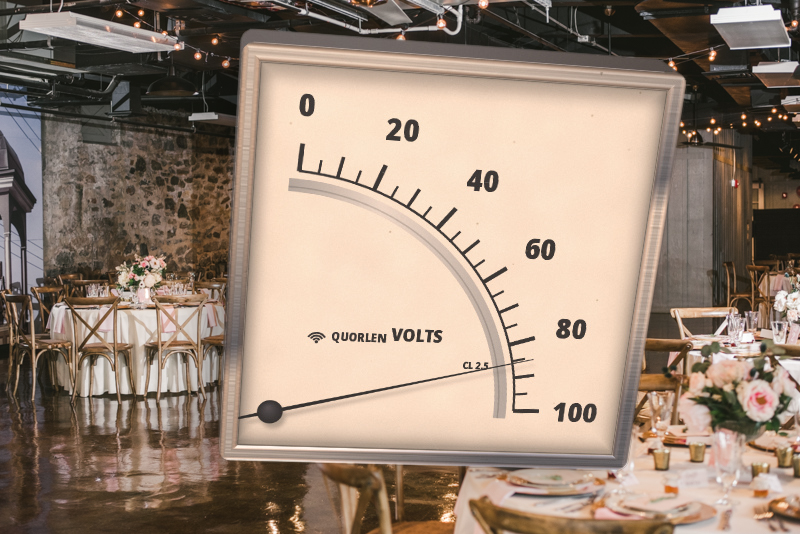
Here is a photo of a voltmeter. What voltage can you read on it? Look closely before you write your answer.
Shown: 85 V
